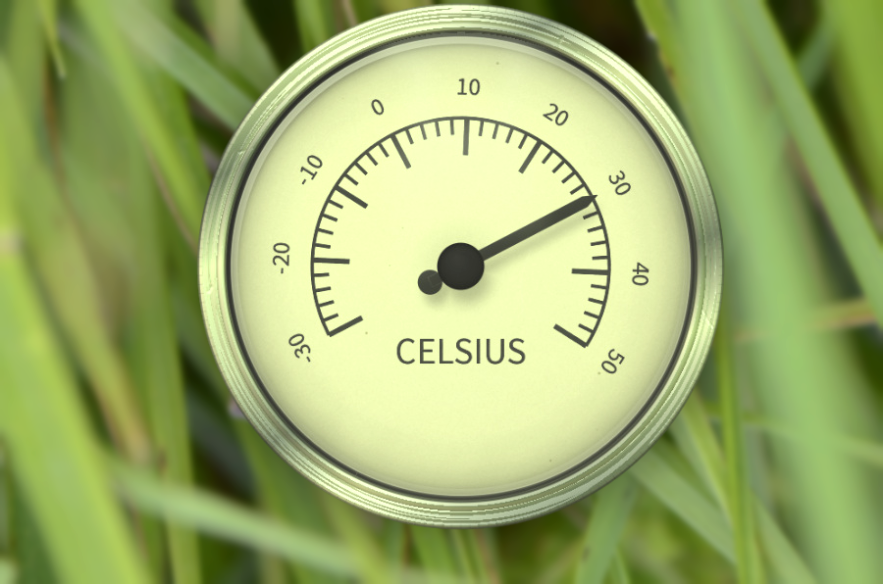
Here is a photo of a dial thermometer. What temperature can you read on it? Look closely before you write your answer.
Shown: 30 °C
